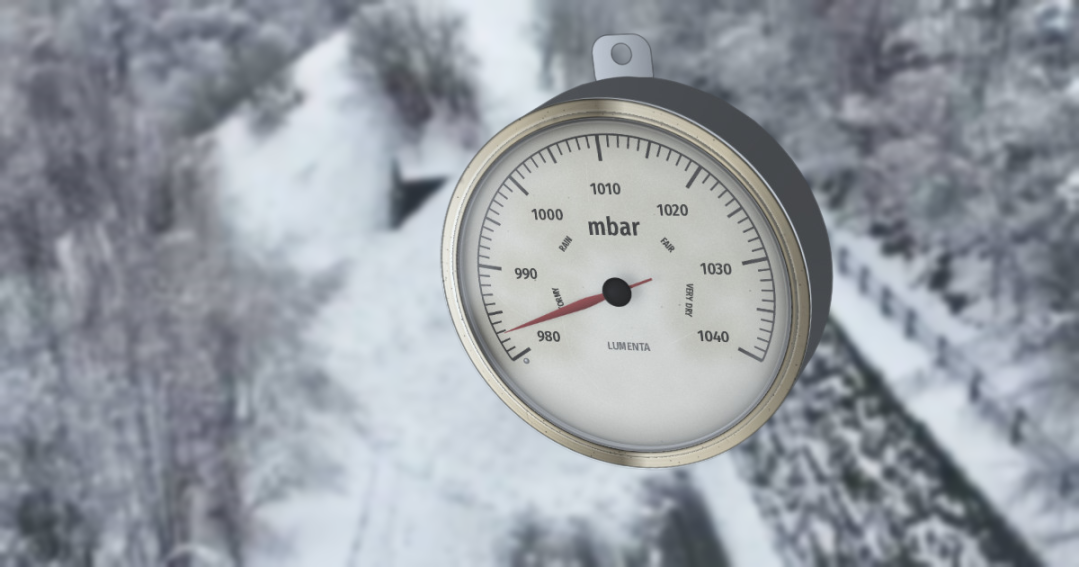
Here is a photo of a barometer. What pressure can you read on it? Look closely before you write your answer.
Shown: 983 mbar
